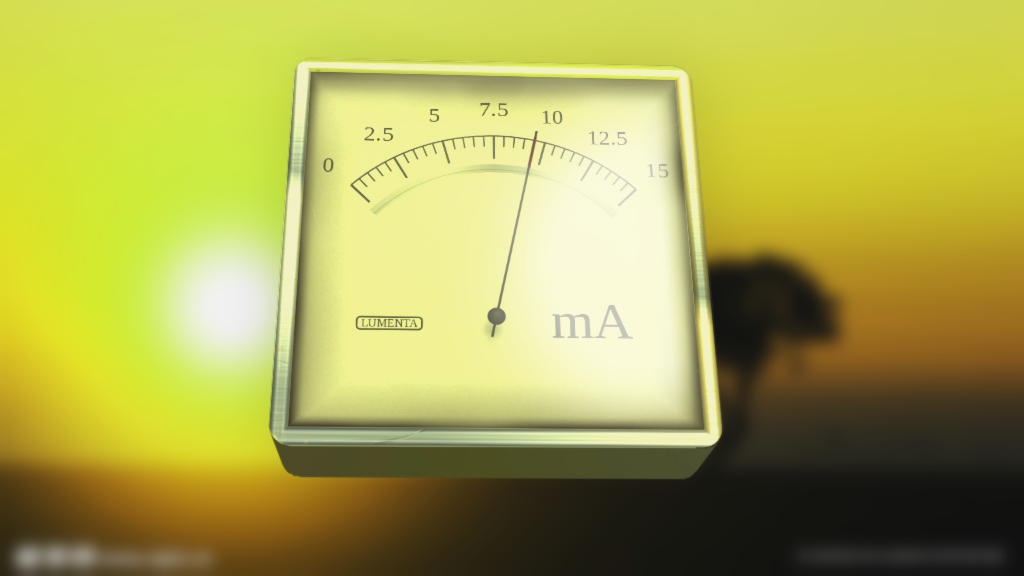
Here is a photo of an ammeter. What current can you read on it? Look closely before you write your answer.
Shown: 9.5 mA
